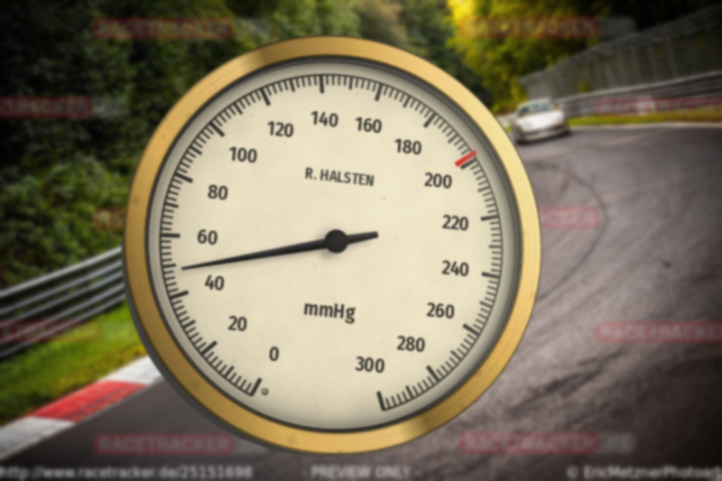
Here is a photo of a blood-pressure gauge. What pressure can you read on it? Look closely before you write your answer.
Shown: 48 mmHg
